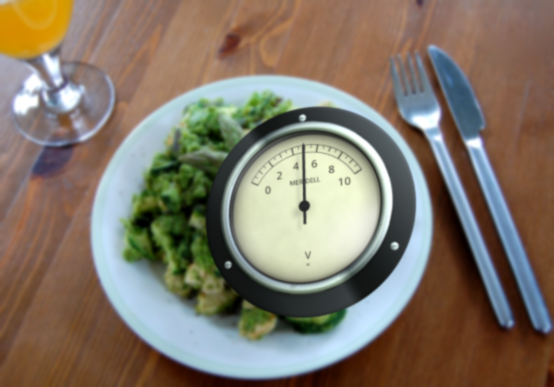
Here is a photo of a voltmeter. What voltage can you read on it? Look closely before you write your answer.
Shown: 5 V
